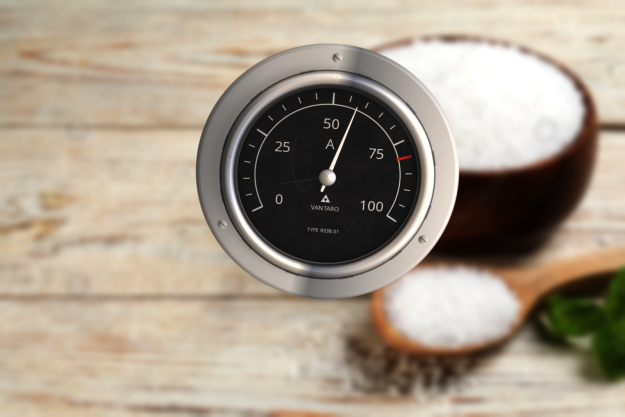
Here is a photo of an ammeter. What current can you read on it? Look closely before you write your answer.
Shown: 57.5 A
